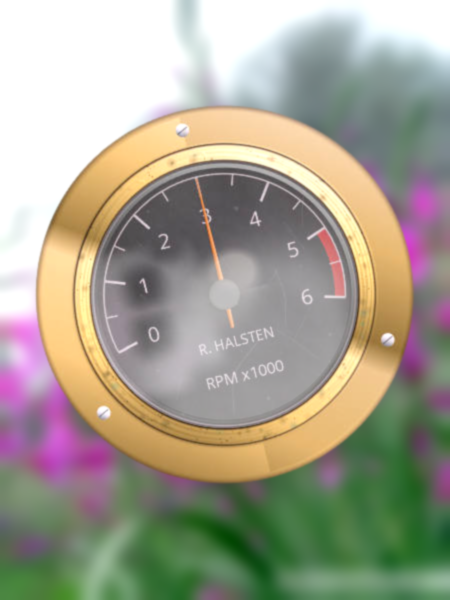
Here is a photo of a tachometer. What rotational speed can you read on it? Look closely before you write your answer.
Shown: 3000 rpm
